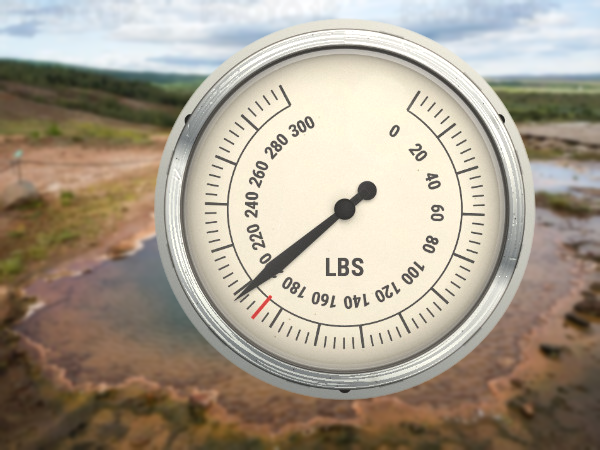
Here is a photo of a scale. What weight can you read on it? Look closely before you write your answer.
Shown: 198 lb
